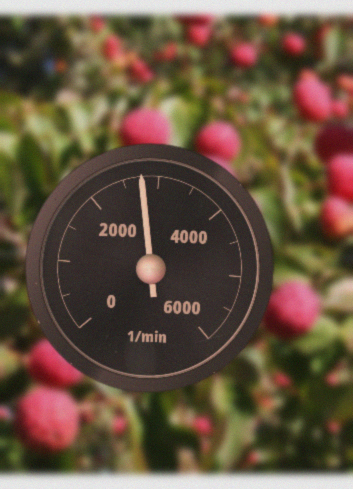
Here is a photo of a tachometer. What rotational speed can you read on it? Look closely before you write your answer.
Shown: 2750 rpm
